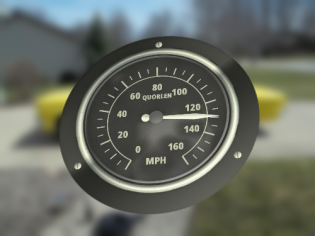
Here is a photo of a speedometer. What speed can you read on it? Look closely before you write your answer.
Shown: 130 mph
